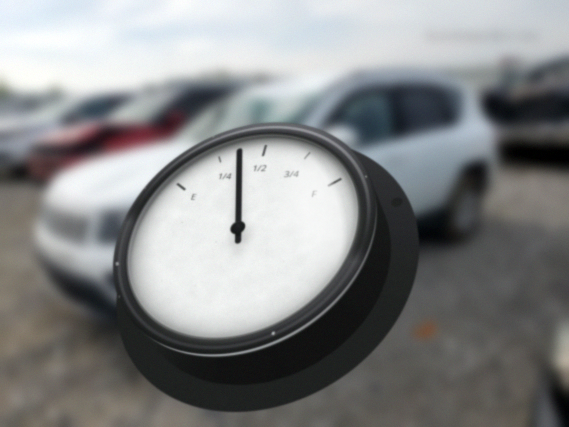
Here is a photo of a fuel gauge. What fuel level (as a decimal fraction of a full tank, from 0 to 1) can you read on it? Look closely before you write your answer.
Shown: 0.375
